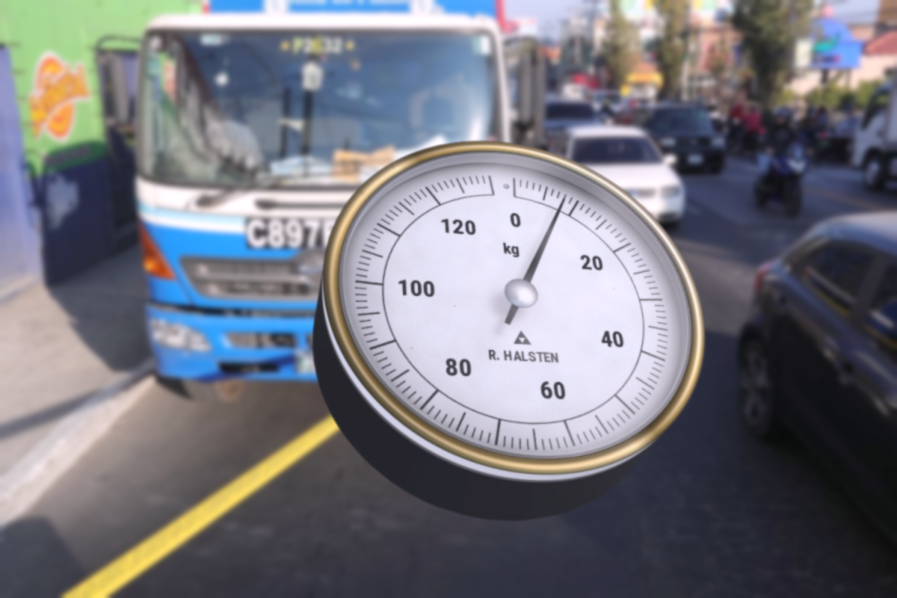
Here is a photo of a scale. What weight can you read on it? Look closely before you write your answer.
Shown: 8 kg
